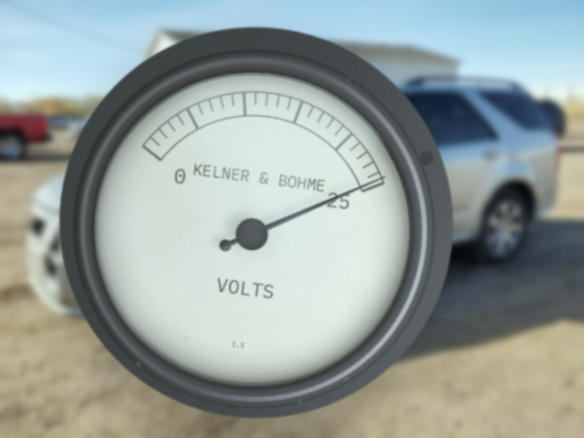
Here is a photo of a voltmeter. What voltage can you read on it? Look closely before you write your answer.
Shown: 24.5 V
